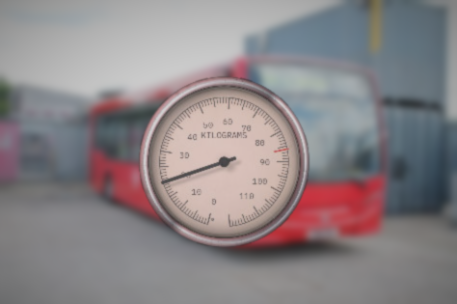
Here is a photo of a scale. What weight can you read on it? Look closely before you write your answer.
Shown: 20 kg
